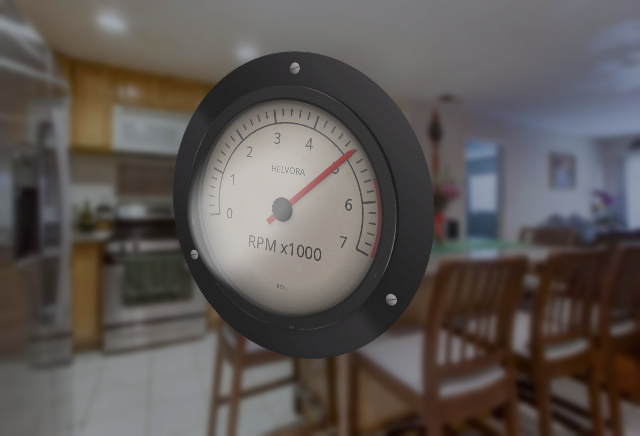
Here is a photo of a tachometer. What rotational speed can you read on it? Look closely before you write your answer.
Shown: 5000 rpm
